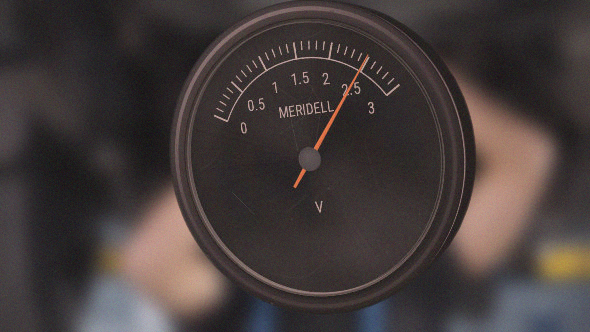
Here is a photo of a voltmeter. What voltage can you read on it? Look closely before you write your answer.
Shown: 2.5 V
